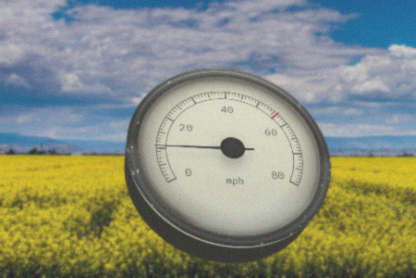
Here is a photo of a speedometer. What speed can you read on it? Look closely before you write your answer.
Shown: 10 mph
